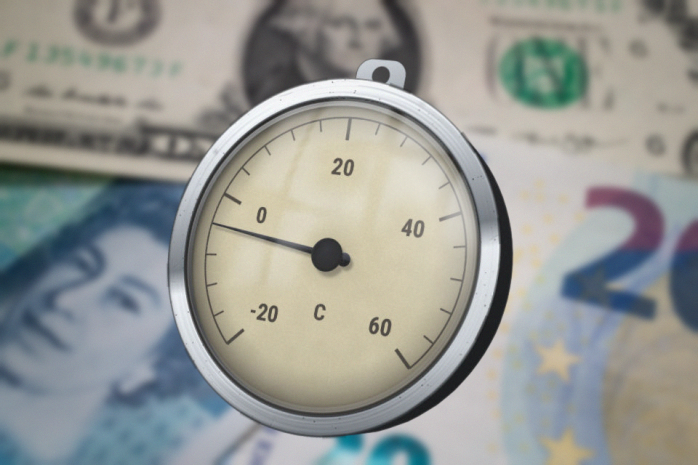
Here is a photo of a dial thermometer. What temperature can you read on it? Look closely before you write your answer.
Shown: -4 °C
